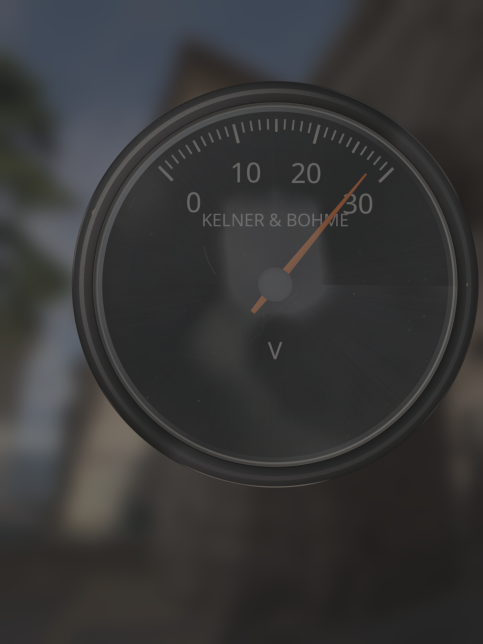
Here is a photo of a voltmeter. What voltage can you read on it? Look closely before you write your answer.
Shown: 28 V
